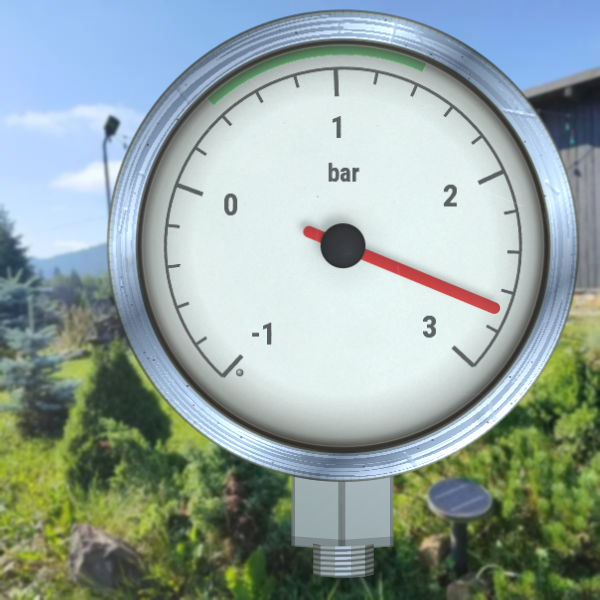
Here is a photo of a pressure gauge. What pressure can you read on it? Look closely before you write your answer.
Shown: 2.7 bar
